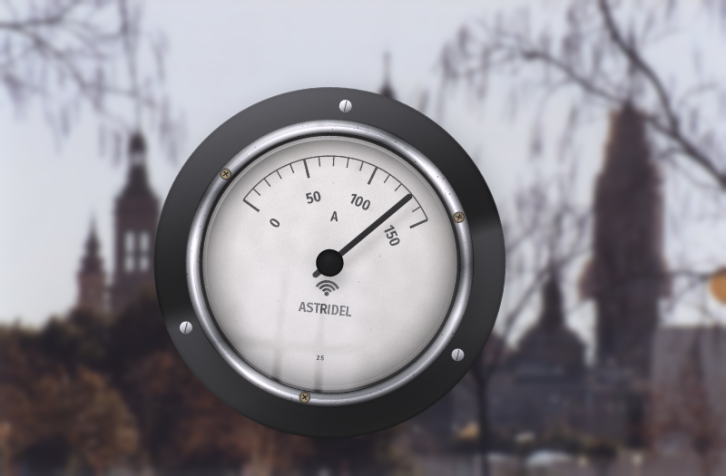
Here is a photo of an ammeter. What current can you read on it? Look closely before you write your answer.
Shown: 130 A
